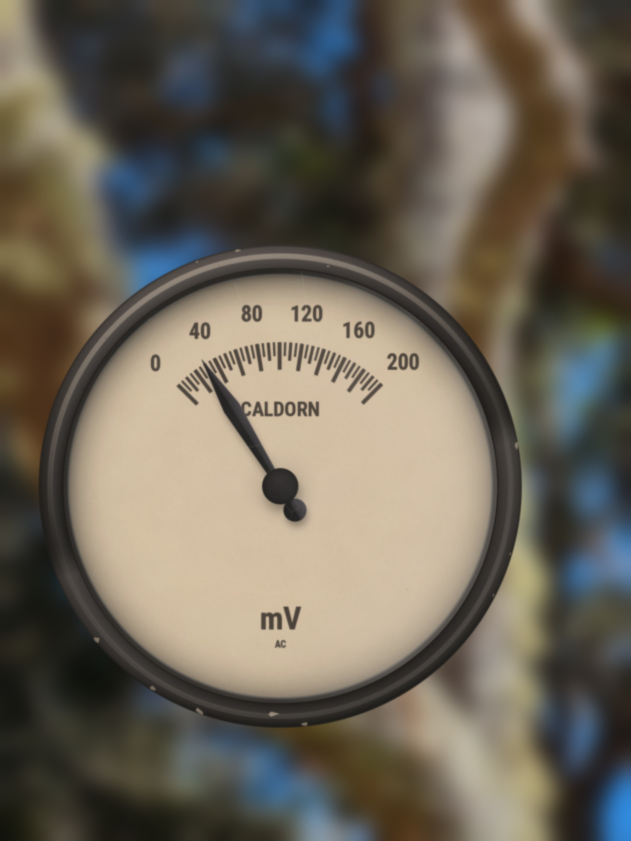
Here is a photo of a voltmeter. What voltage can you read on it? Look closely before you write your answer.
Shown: 30 mV
